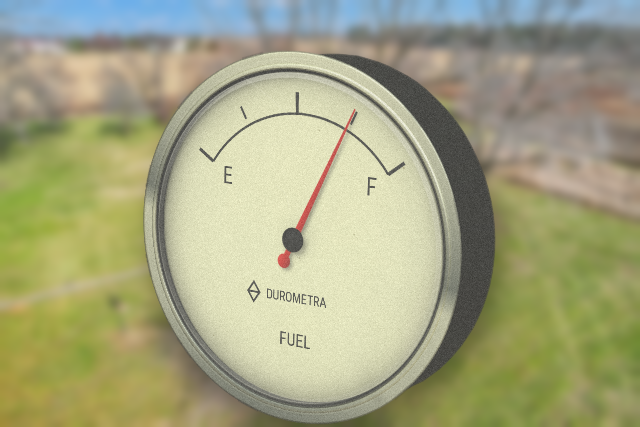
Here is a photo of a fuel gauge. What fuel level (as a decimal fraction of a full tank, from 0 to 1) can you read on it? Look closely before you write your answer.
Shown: 0.75
